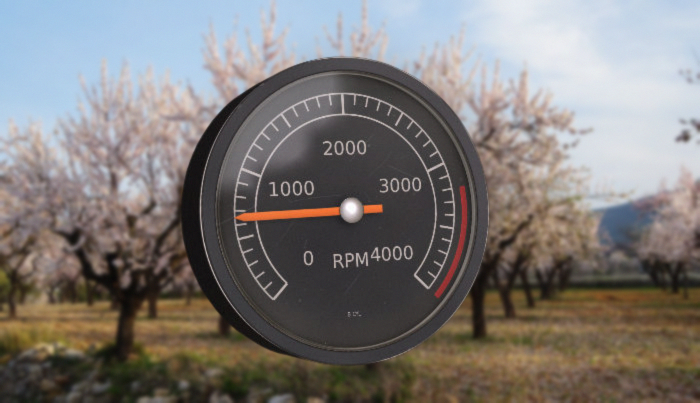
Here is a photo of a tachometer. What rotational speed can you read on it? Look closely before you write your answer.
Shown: 650 rpm
